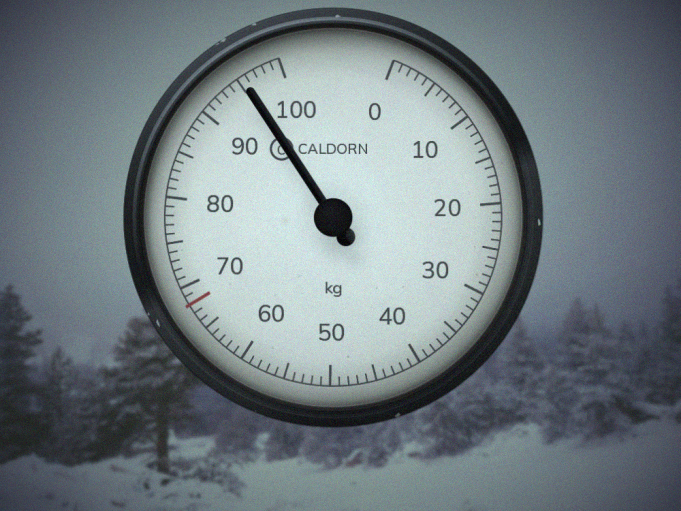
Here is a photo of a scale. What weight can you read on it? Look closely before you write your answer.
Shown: 95.5 kg
